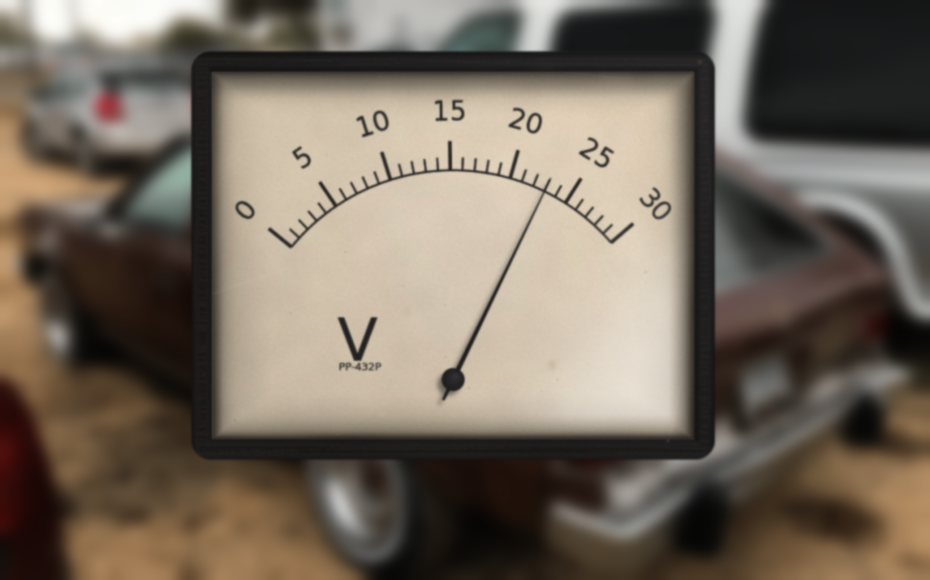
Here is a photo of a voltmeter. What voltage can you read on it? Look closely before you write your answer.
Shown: 23 V
